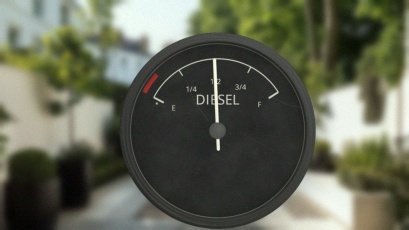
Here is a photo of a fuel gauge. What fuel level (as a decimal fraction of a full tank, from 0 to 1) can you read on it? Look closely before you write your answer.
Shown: 0.5
